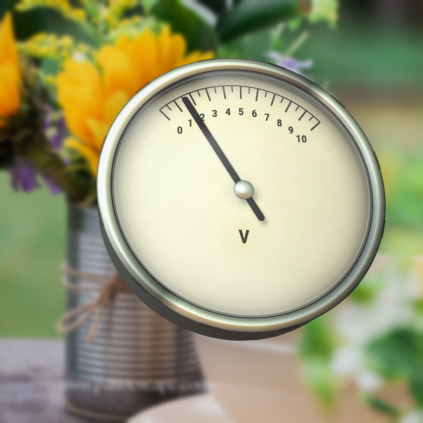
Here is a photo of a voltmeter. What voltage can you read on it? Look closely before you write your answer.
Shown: 1.5 V
